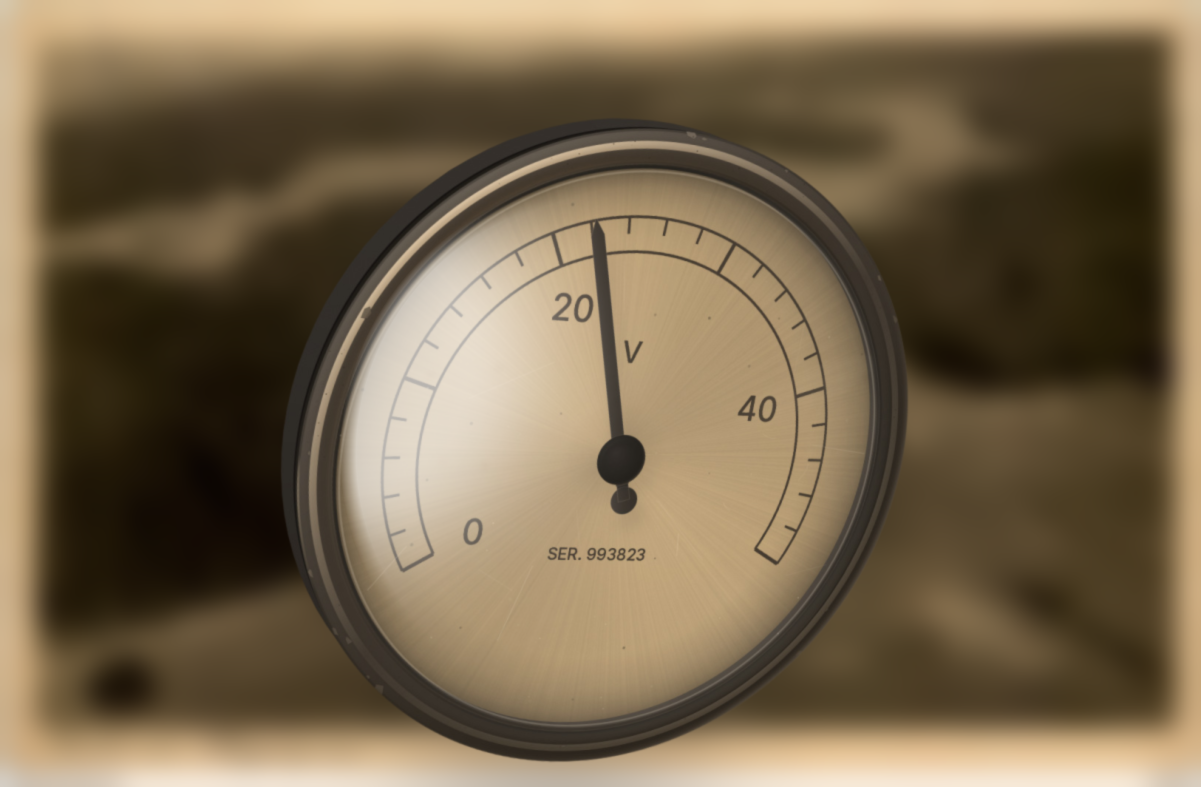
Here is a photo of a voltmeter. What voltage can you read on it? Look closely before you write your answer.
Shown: 22 V
